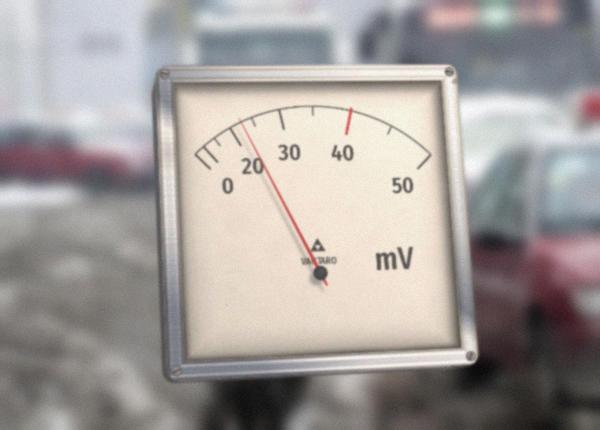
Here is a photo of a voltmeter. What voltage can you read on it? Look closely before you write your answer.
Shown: 22.5 mV
